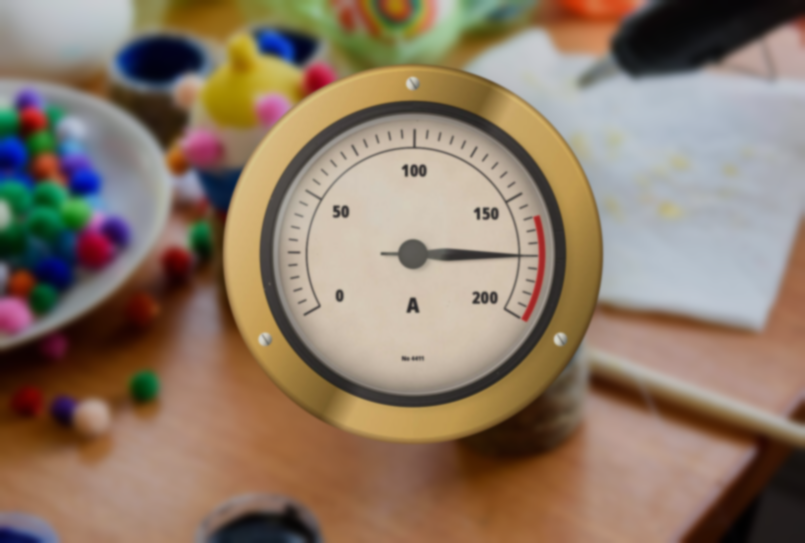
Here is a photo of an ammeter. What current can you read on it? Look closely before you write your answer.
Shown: 175 A
